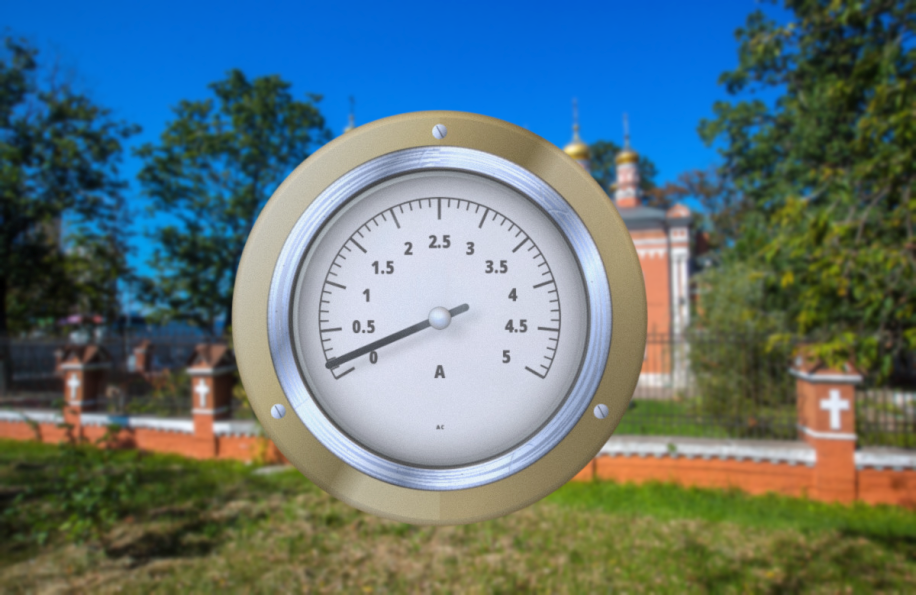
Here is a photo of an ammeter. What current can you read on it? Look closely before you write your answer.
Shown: 0.15 A
